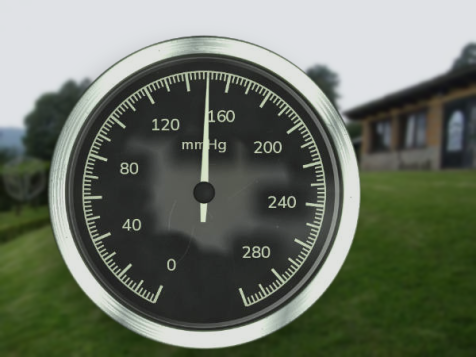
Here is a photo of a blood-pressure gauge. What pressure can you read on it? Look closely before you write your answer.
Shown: 150 mmHg
